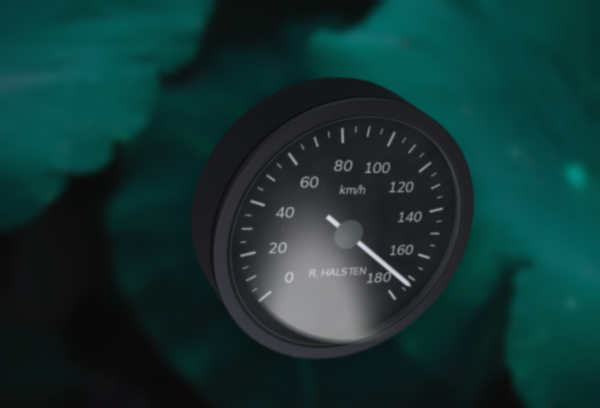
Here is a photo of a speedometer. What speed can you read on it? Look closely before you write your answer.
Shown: 172.5 km/h
